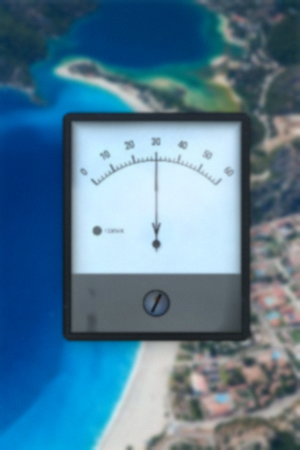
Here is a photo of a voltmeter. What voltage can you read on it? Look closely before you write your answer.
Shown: 30 V
